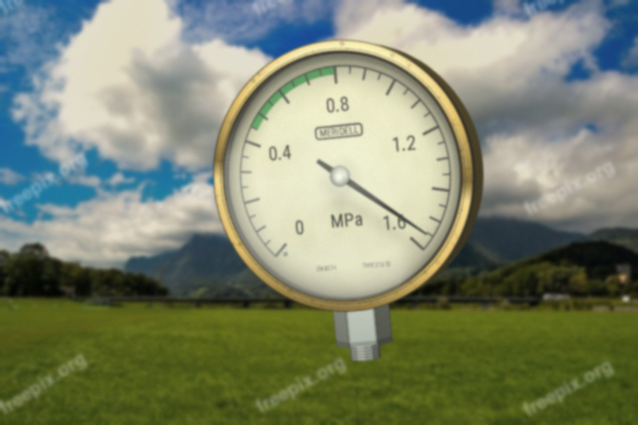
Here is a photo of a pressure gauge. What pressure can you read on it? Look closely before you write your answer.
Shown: 1.55 MPa
